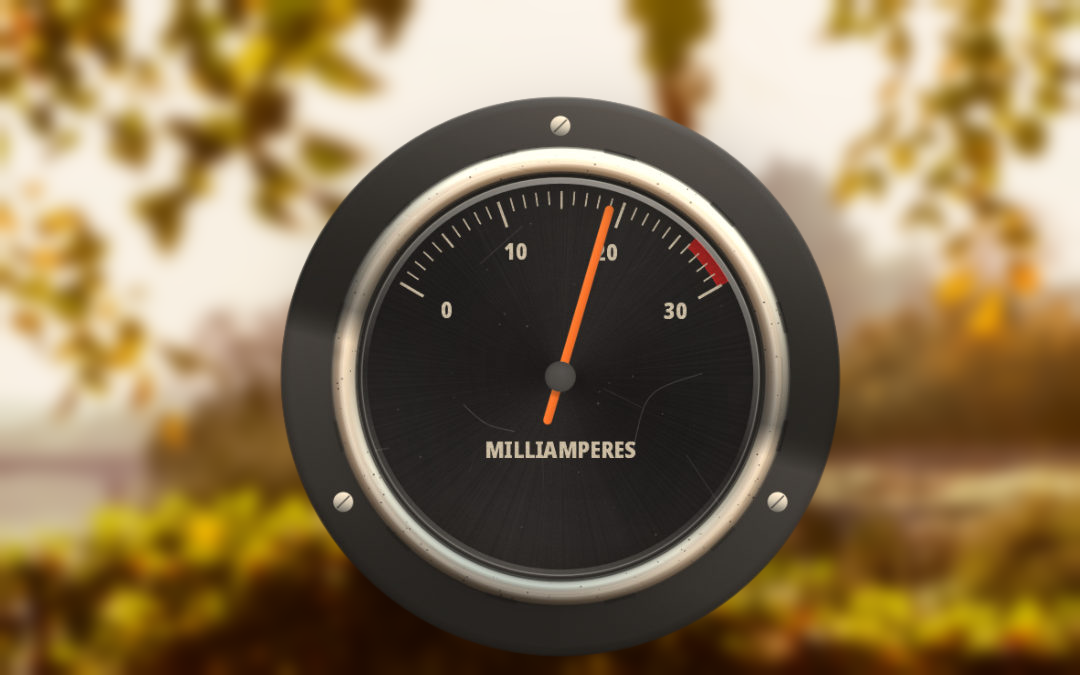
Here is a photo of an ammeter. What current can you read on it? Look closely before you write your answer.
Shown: 19 mA
